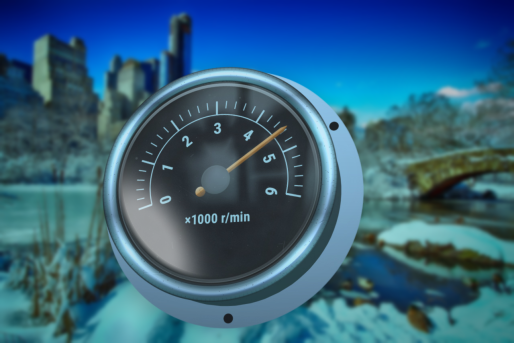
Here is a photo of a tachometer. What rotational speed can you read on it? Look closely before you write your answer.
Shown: 4600 rpm
